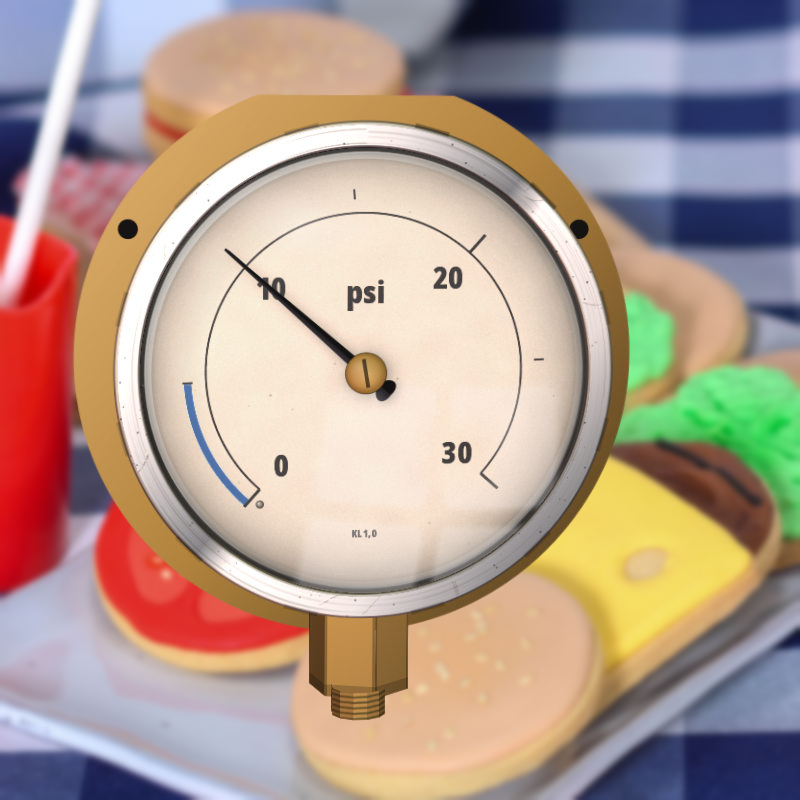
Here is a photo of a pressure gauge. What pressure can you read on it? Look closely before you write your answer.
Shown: 10 psi
